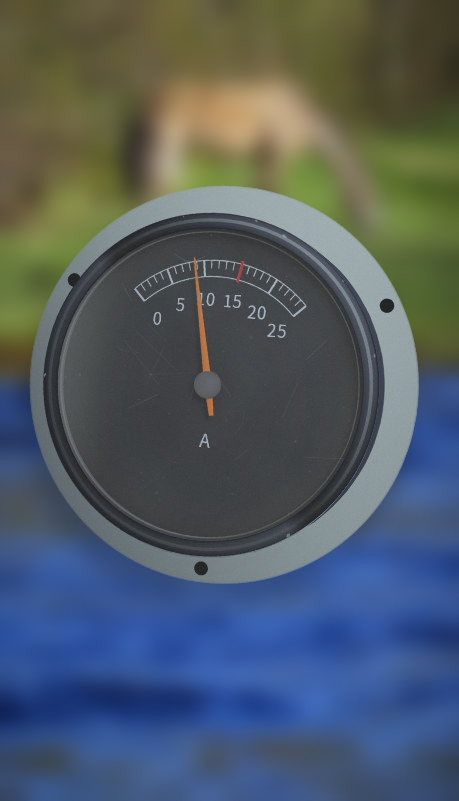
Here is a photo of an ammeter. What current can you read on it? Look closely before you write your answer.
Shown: 9 A
